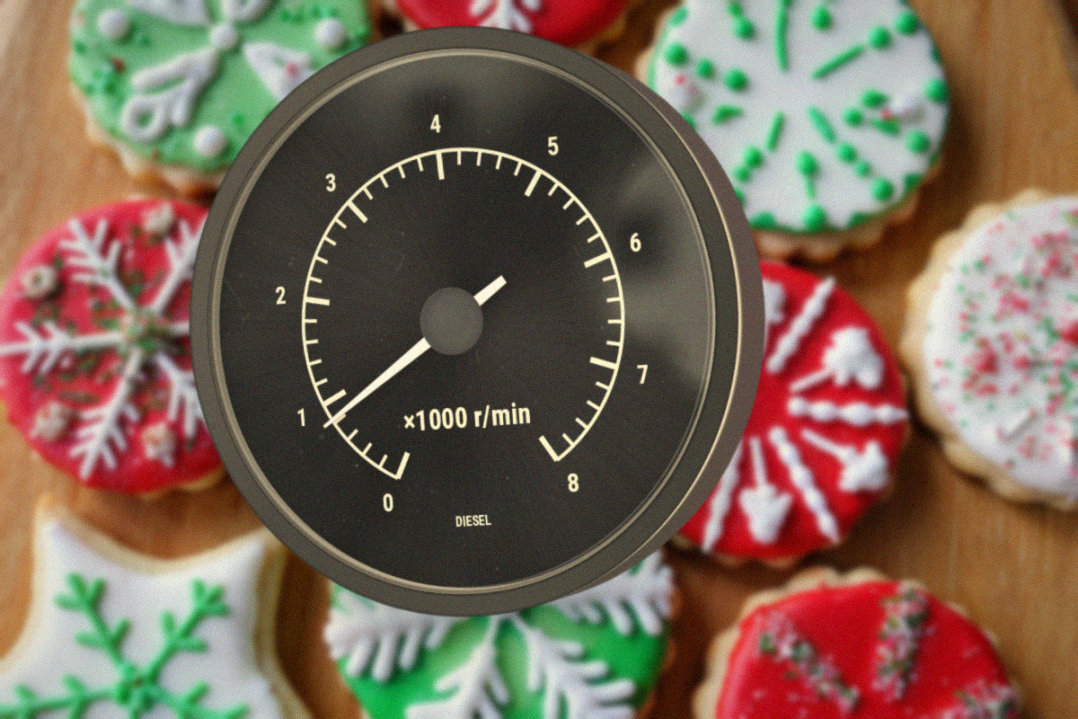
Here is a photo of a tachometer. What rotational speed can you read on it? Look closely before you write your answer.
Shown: 800 rpm
